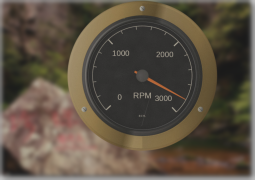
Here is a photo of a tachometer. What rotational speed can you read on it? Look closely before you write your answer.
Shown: 2800 rpm
